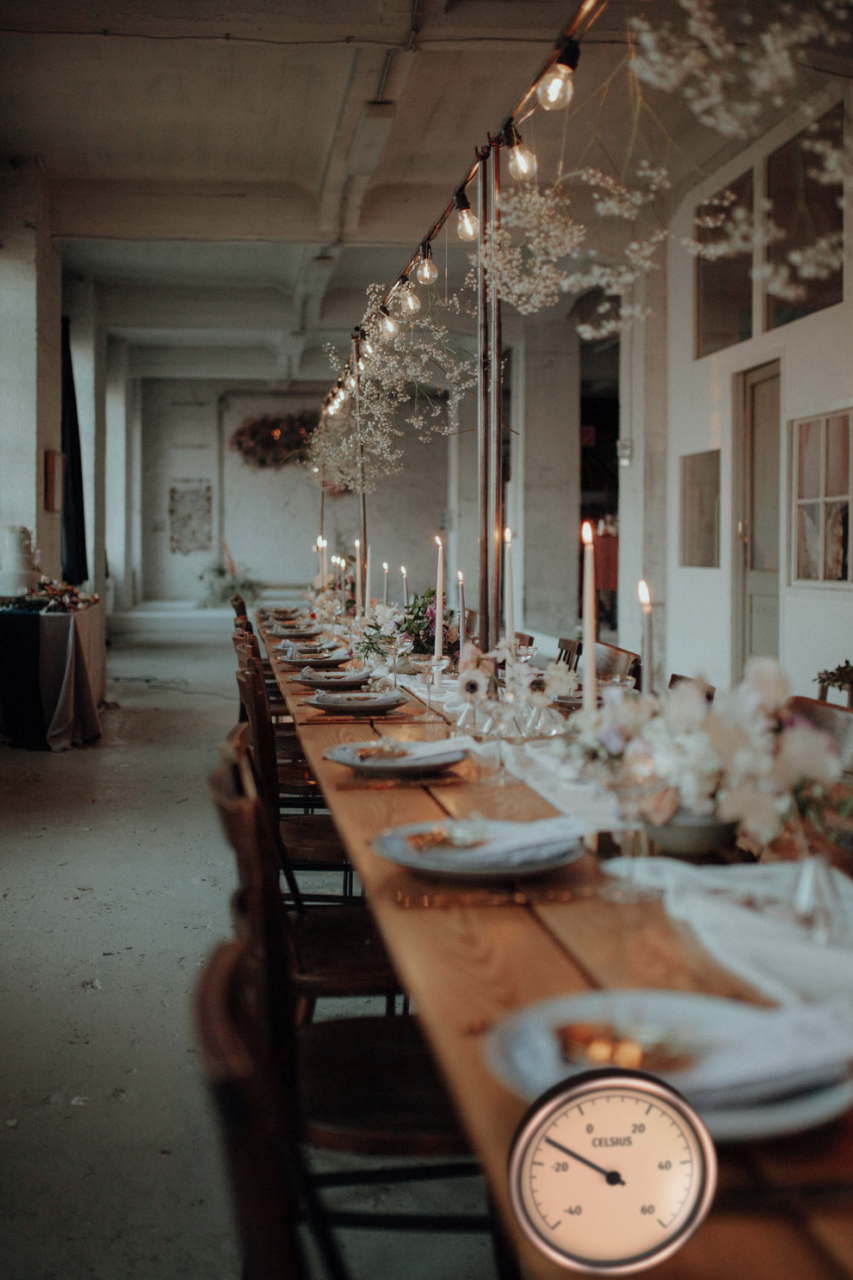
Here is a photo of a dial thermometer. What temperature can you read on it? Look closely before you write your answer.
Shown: -12 °C
